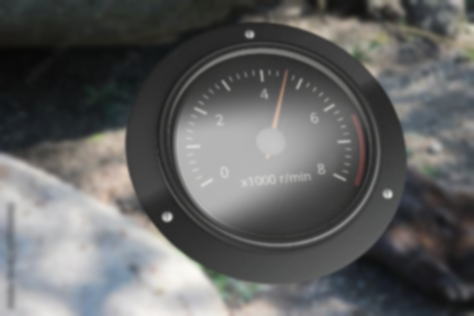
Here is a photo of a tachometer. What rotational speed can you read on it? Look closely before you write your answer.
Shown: 4600 rpm
